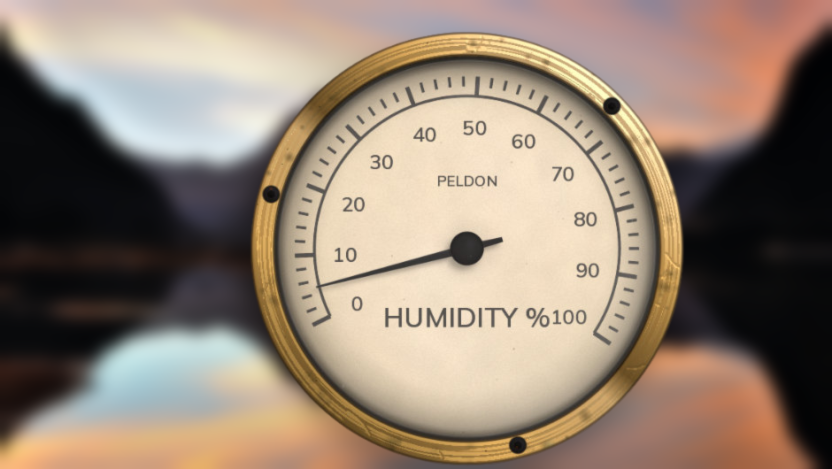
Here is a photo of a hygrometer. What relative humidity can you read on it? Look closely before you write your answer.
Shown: 5 %
